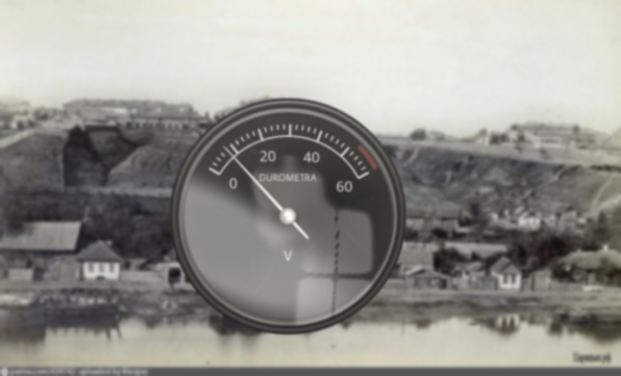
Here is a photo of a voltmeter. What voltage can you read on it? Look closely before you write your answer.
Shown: 8 V
